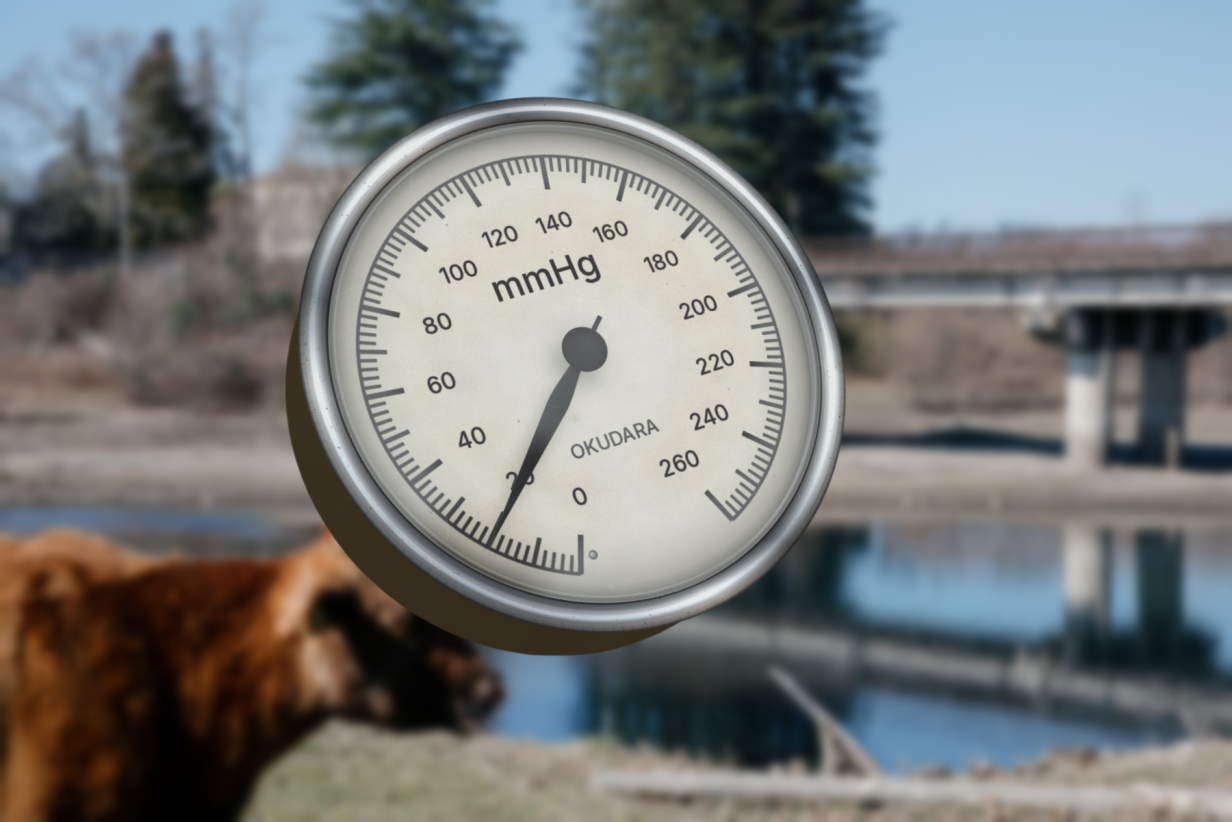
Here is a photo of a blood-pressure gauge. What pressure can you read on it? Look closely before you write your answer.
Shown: 20 mmHg
